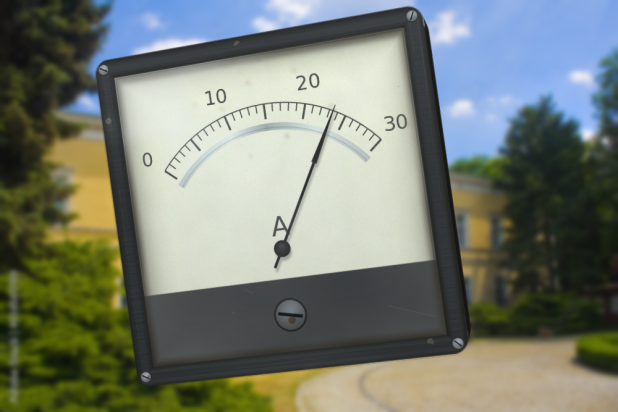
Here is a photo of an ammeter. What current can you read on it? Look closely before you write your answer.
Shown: 23.5 A
